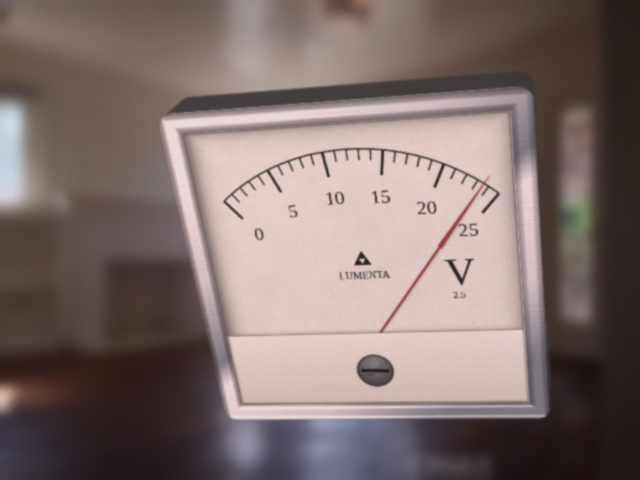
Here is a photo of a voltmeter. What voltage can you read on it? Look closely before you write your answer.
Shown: 23.5 V
